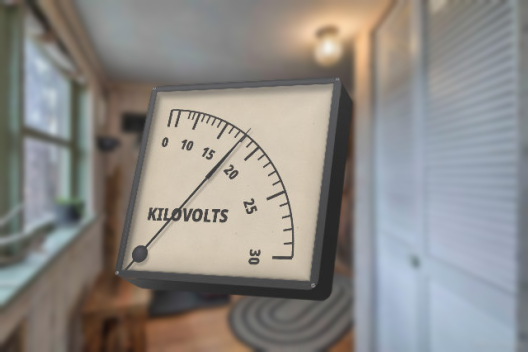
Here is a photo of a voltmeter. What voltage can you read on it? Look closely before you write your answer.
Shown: 18 kV
